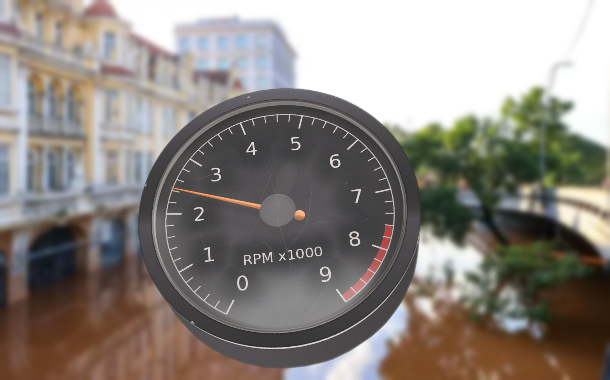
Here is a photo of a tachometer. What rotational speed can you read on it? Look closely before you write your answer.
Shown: 2400 rpm
